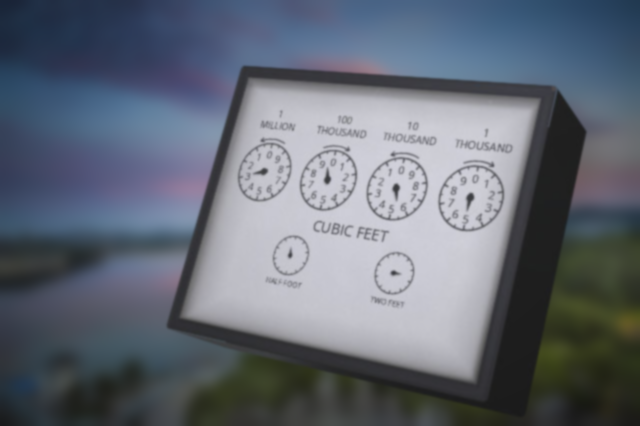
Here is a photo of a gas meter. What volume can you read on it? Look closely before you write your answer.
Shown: 295500 ft³
